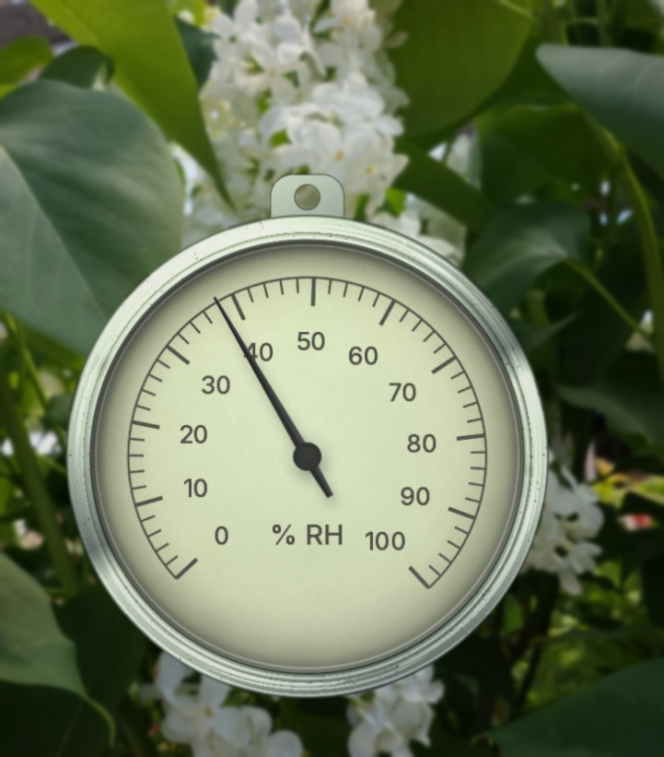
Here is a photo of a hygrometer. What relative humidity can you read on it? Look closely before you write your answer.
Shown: 38 %
